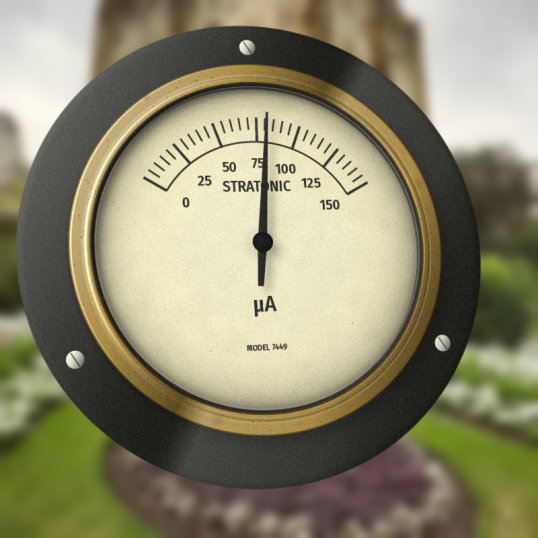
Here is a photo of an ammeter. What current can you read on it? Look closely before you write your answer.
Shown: 80 µA
